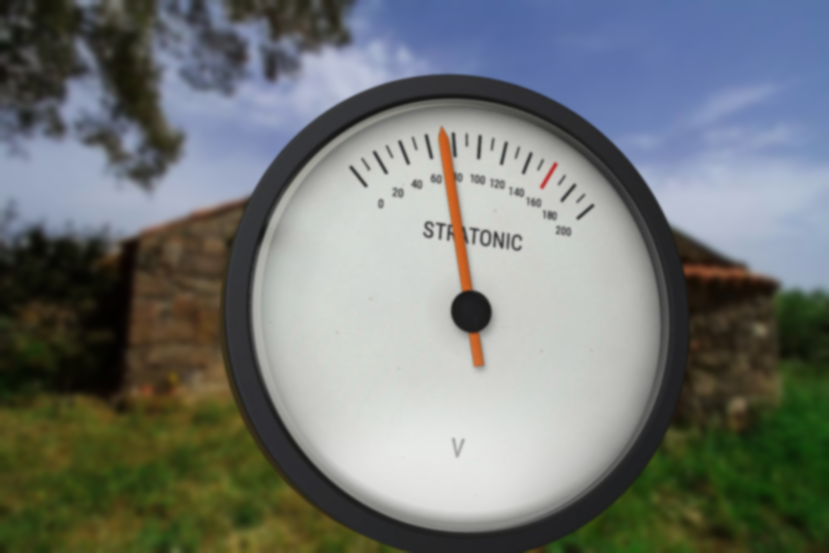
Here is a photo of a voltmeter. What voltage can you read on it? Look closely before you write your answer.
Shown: 70 V
